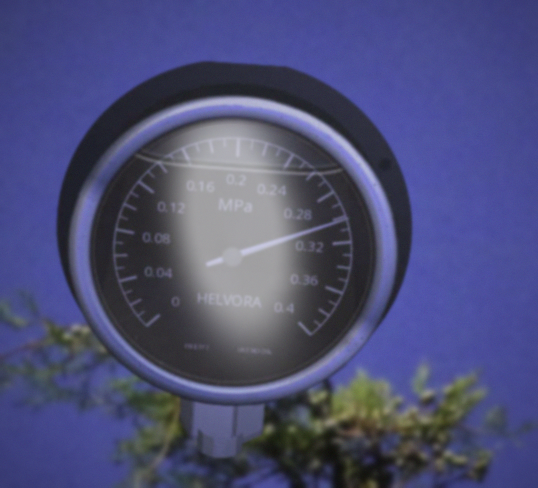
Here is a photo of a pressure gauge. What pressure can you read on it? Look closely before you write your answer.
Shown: 0.3 MPa
